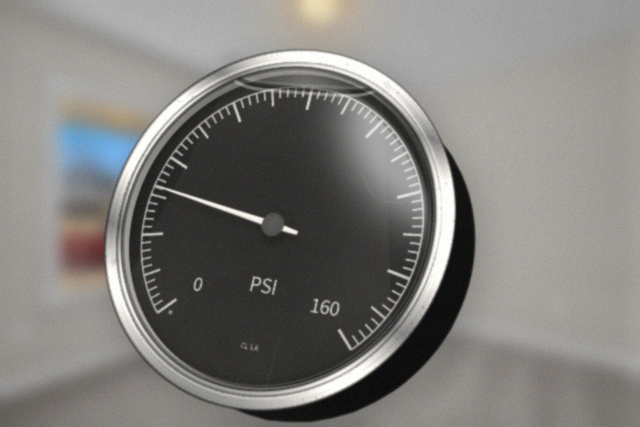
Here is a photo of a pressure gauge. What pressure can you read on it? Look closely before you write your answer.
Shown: 32 psi
